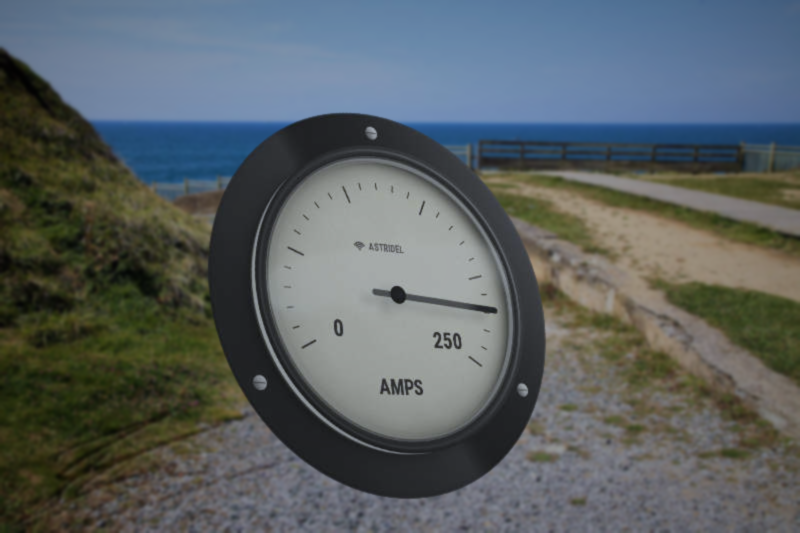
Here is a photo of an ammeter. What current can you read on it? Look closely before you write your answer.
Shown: 220 A
